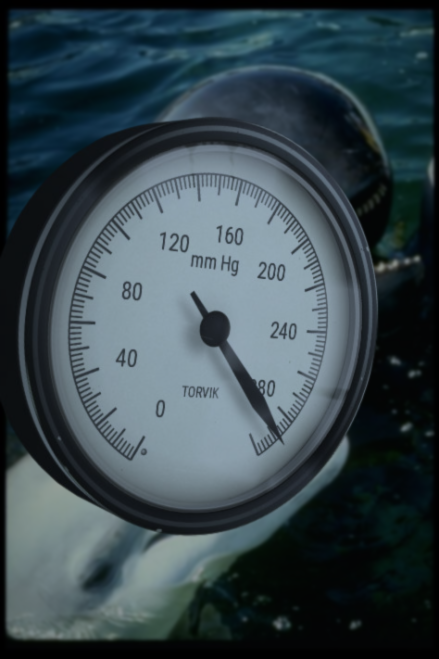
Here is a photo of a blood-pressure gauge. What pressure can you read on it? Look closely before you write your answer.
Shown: 290 mmHg
